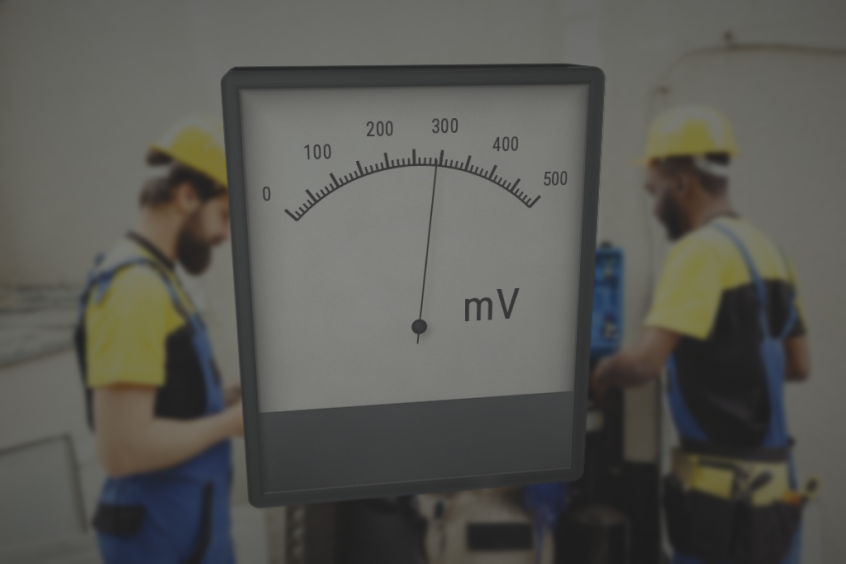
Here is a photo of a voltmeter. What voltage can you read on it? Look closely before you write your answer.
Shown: 290 mV
